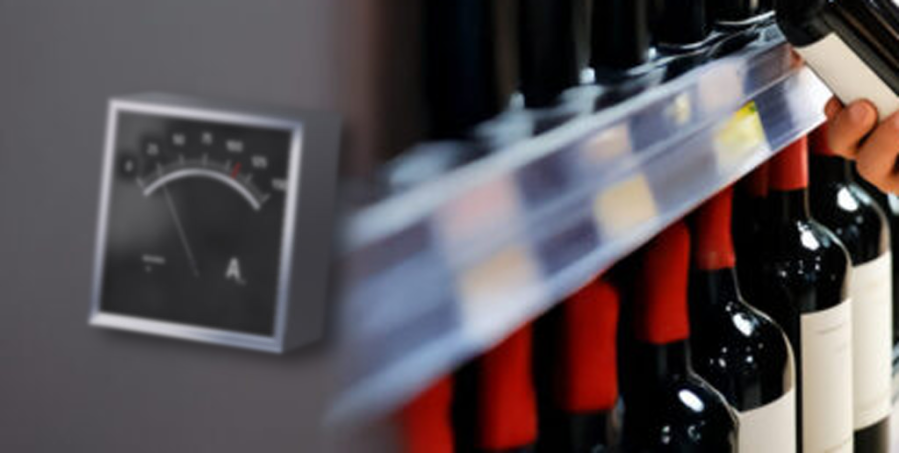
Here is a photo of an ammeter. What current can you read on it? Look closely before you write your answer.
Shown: 25 A
